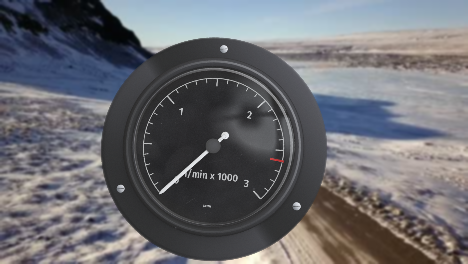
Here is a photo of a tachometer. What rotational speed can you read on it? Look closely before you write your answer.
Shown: 0 rpm
